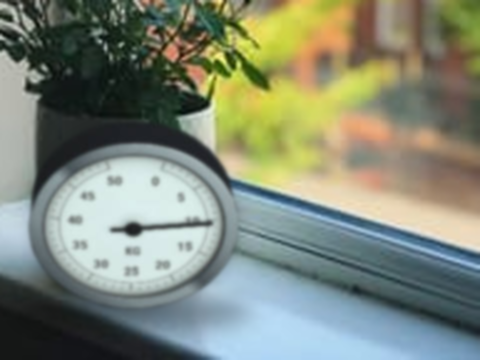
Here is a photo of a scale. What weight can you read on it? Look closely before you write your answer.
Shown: 10 kg
